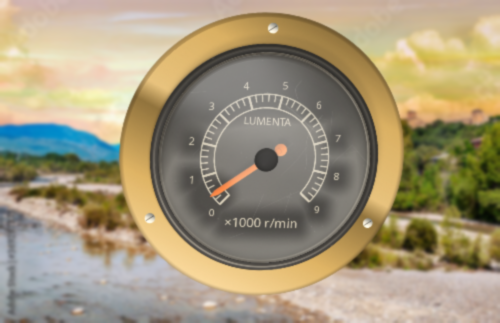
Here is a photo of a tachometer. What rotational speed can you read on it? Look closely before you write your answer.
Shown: 400 rpm
